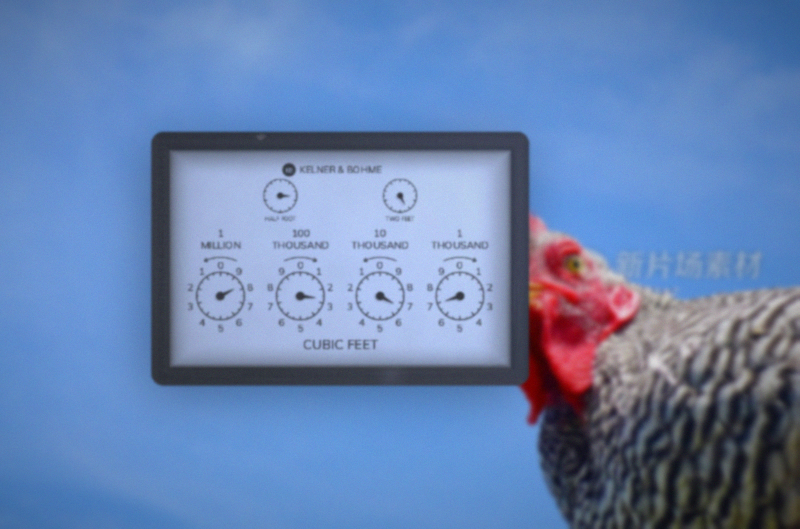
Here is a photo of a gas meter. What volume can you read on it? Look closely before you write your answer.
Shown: 826700 ft³
